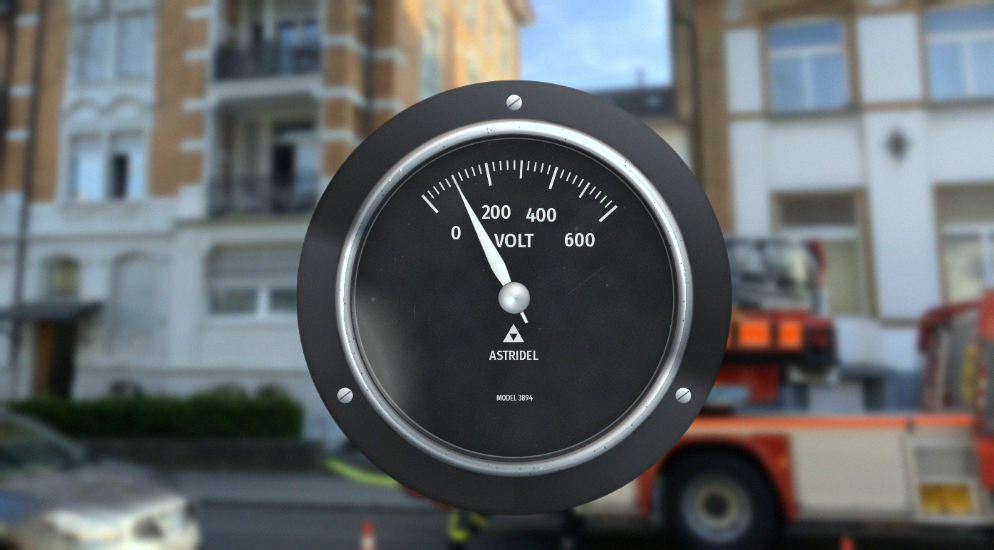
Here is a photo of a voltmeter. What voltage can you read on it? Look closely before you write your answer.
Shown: 100 V
